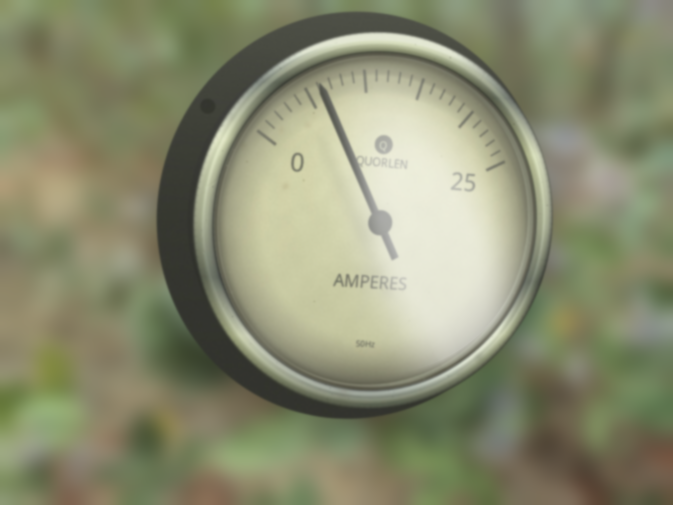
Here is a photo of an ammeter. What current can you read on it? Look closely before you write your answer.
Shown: 6 A
